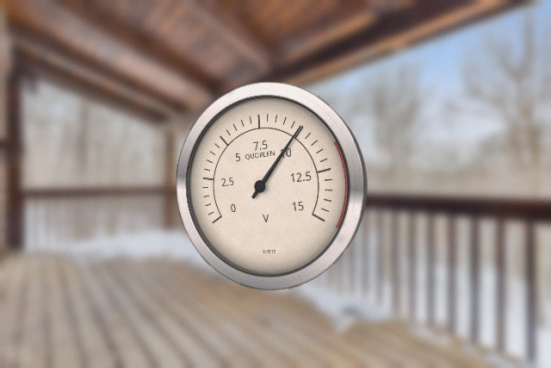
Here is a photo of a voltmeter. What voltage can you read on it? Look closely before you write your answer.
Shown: 10 V
